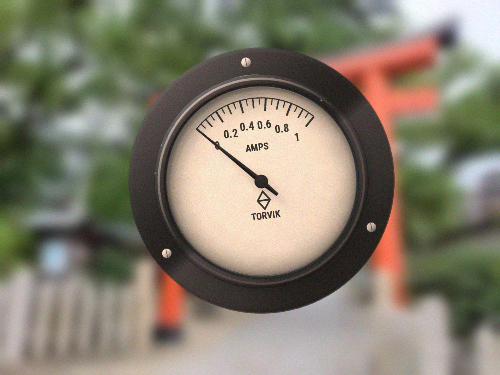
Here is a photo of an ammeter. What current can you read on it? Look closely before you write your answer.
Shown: 0 A
